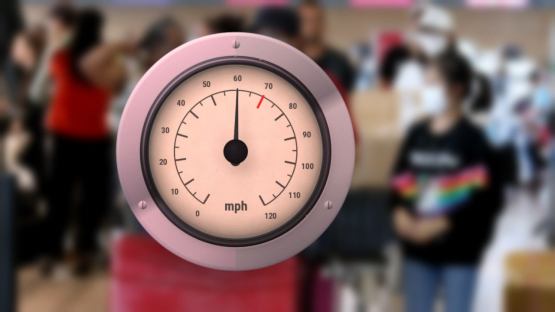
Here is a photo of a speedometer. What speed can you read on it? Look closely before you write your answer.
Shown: 60 mph
